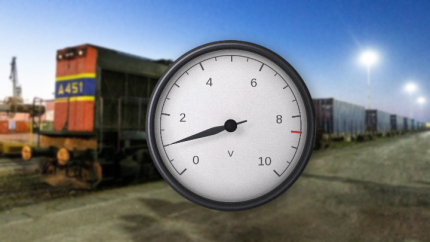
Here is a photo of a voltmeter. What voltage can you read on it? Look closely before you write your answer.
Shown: 1 V
